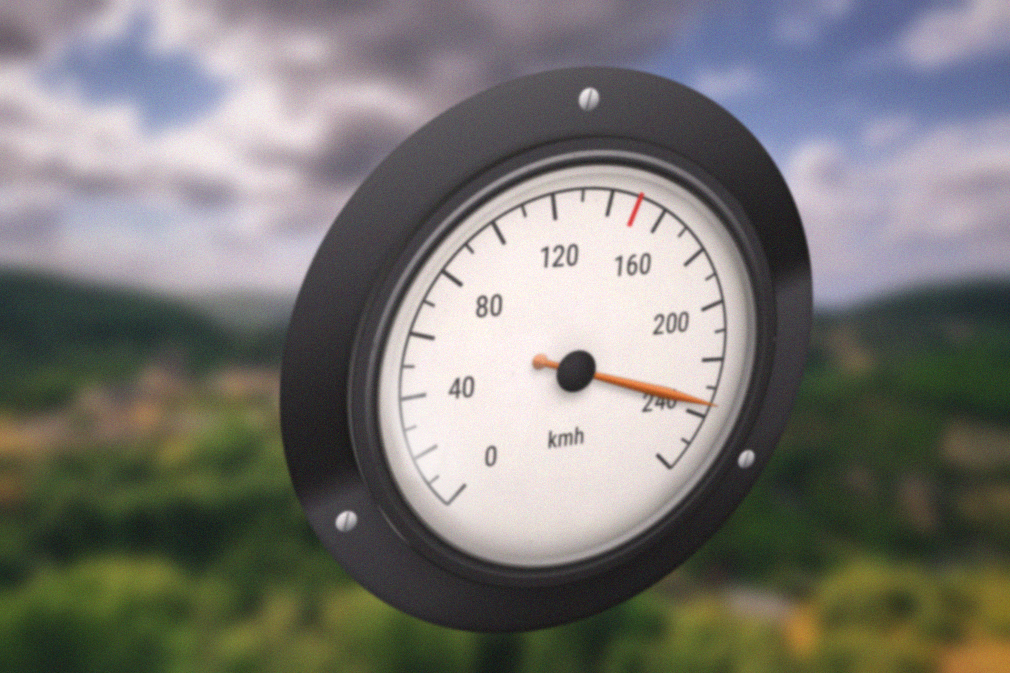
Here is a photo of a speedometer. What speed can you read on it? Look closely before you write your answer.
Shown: 235 km/h
